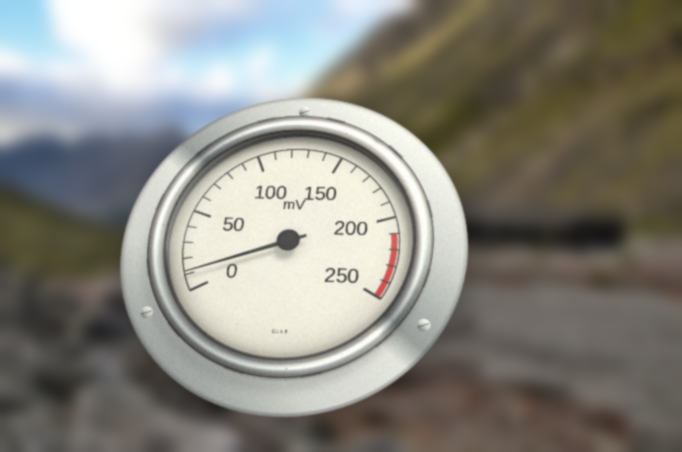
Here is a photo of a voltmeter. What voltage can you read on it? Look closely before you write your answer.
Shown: 10 mV
